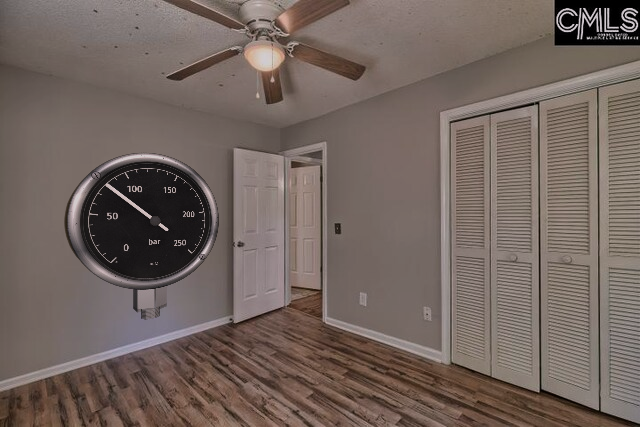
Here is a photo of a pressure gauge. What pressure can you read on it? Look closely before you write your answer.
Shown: 80 bar
